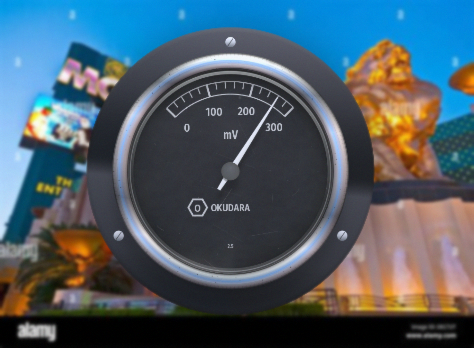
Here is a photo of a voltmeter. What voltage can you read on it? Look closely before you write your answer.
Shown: 260 mV
